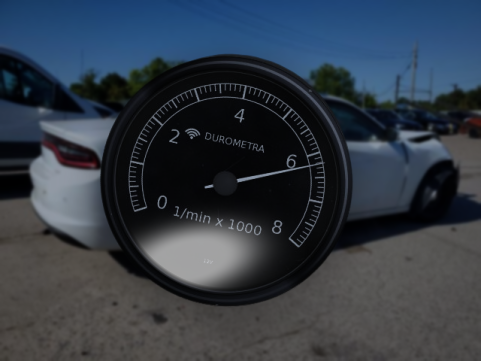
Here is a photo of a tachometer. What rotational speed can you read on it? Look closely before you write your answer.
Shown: 6200 rpm
